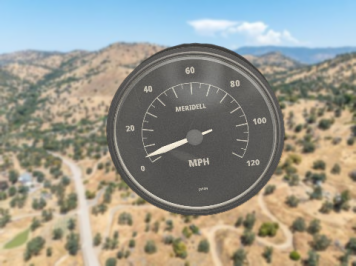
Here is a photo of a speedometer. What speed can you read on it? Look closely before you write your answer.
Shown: 5 mph
